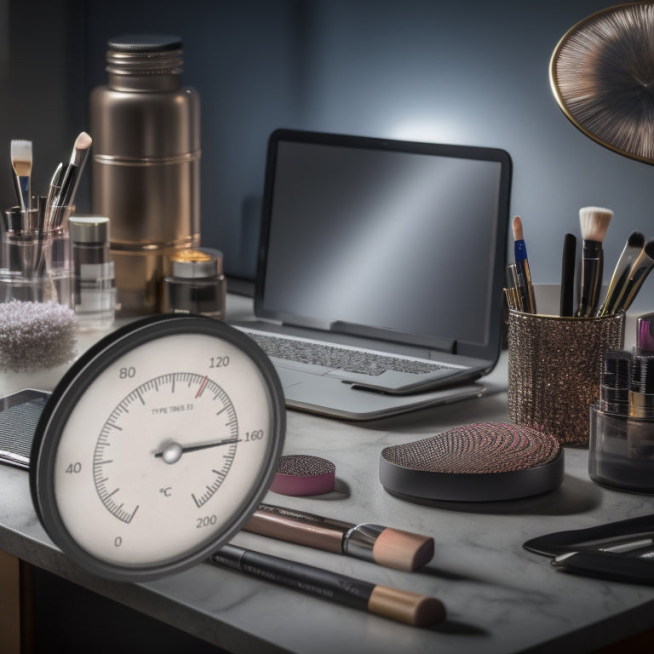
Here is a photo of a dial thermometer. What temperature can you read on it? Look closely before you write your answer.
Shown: 160 °C
